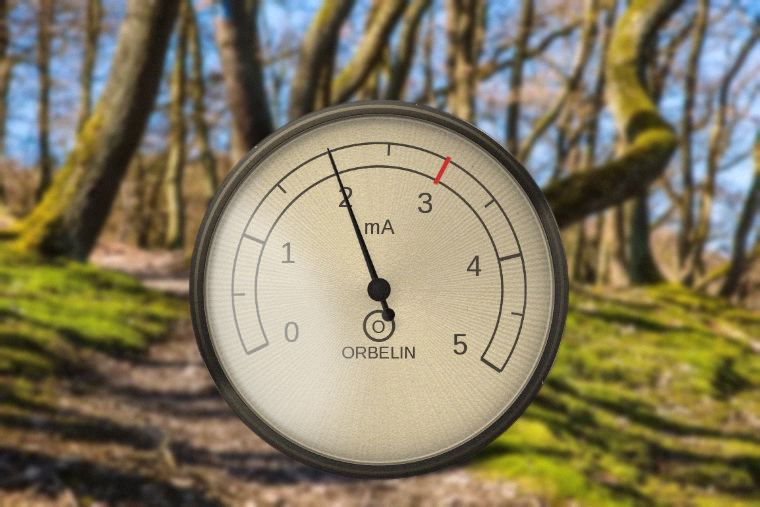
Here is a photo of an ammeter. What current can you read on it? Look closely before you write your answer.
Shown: 2 mA
